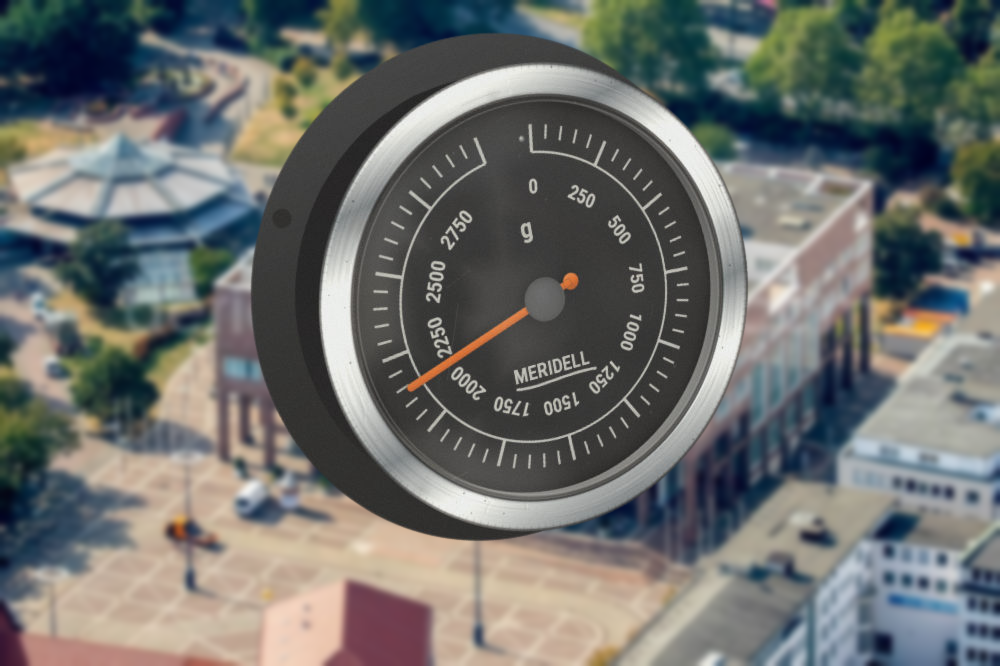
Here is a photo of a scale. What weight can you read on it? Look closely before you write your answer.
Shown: 2150 g
